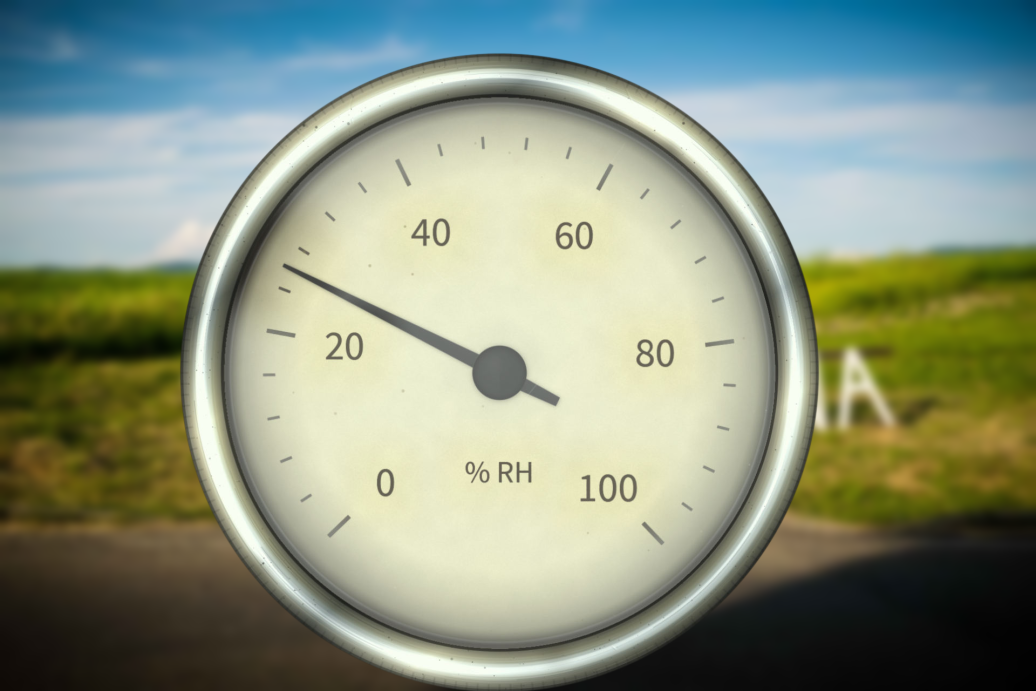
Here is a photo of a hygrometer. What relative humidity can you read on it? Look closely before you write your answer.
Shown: 26 %
